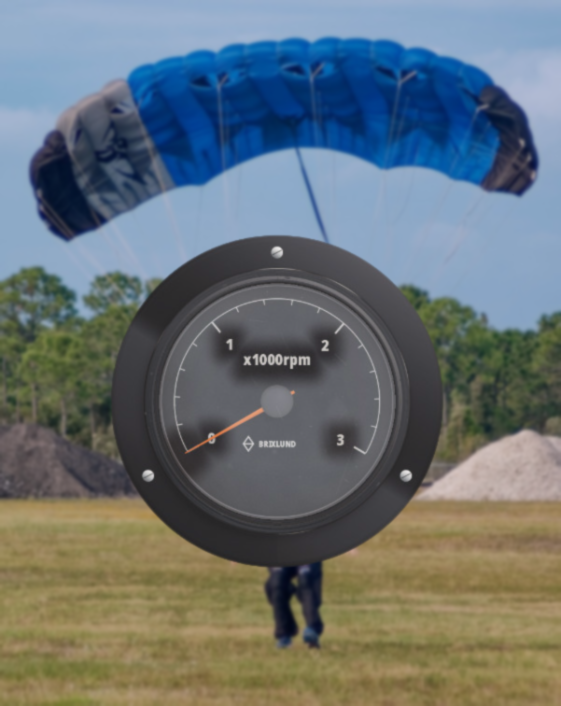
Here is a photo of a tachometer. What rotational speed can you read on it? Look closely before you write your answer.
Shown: 0 rpm
